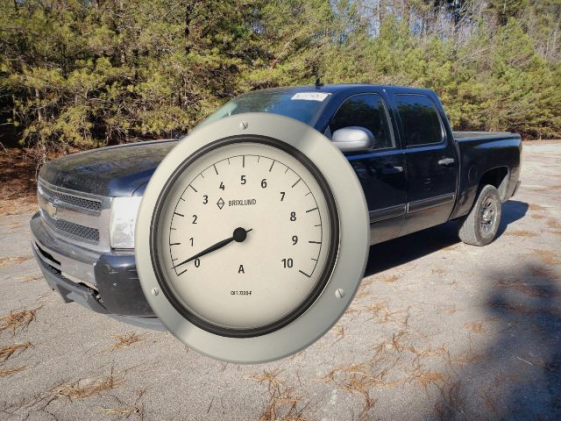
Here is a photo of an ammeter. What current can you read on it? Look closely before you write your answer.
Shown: 0.25 A
